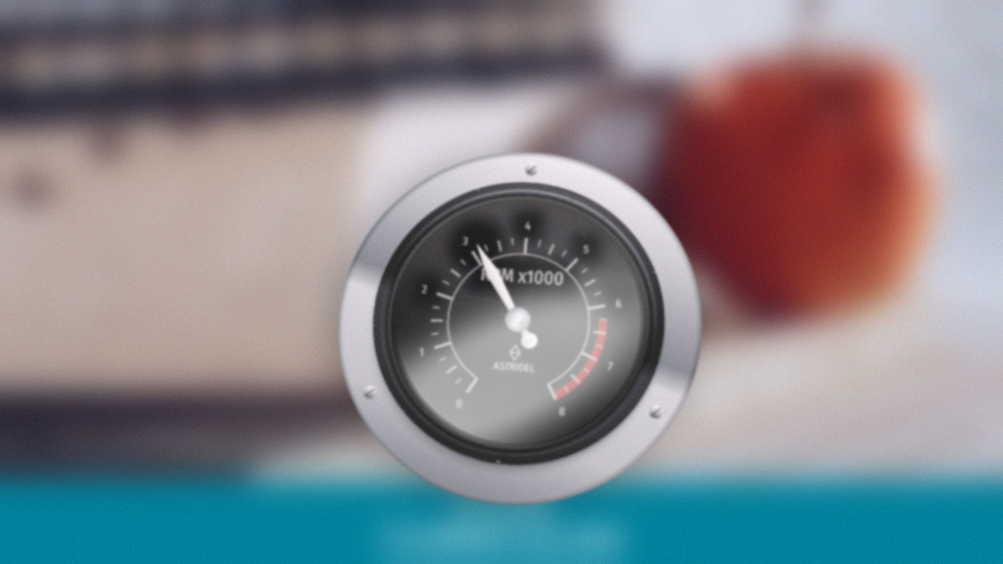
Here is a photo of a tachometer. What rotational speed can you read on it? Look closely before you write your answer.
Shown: 3125 rpm
